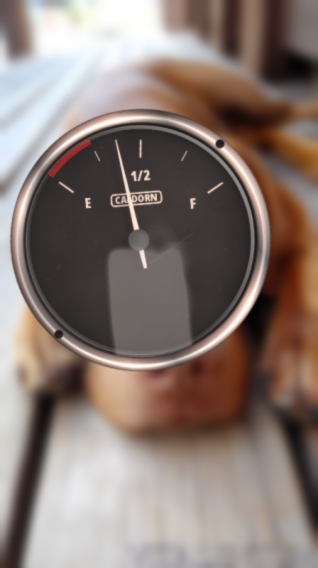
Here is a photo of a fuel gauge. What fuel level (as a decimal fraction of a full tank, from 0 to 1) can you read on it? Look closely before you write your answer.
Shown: 0.375
